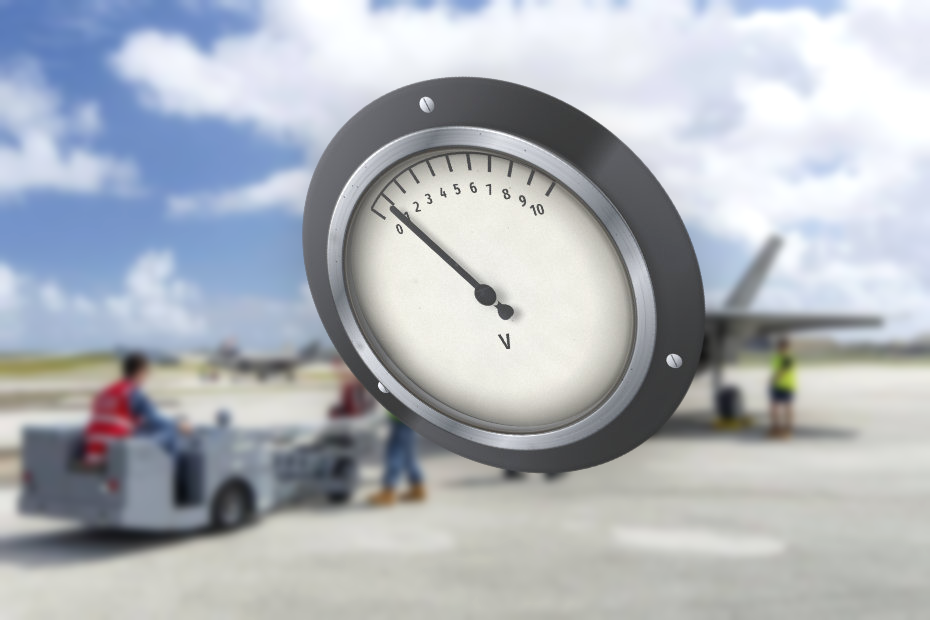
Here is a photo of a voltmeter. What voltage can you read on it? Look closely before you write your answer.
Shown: 1 V
